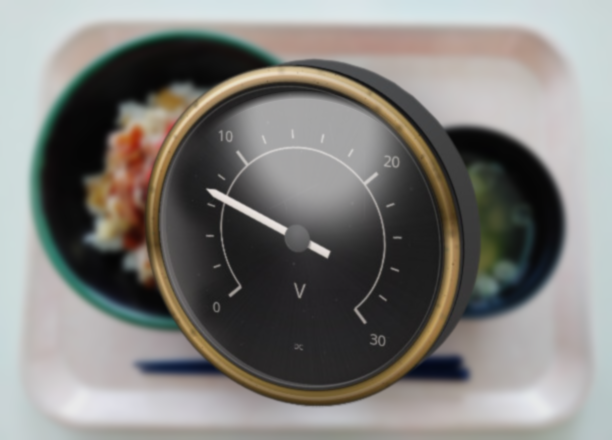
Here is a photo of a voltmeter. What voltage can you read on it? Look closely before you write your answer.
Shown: 7 V
